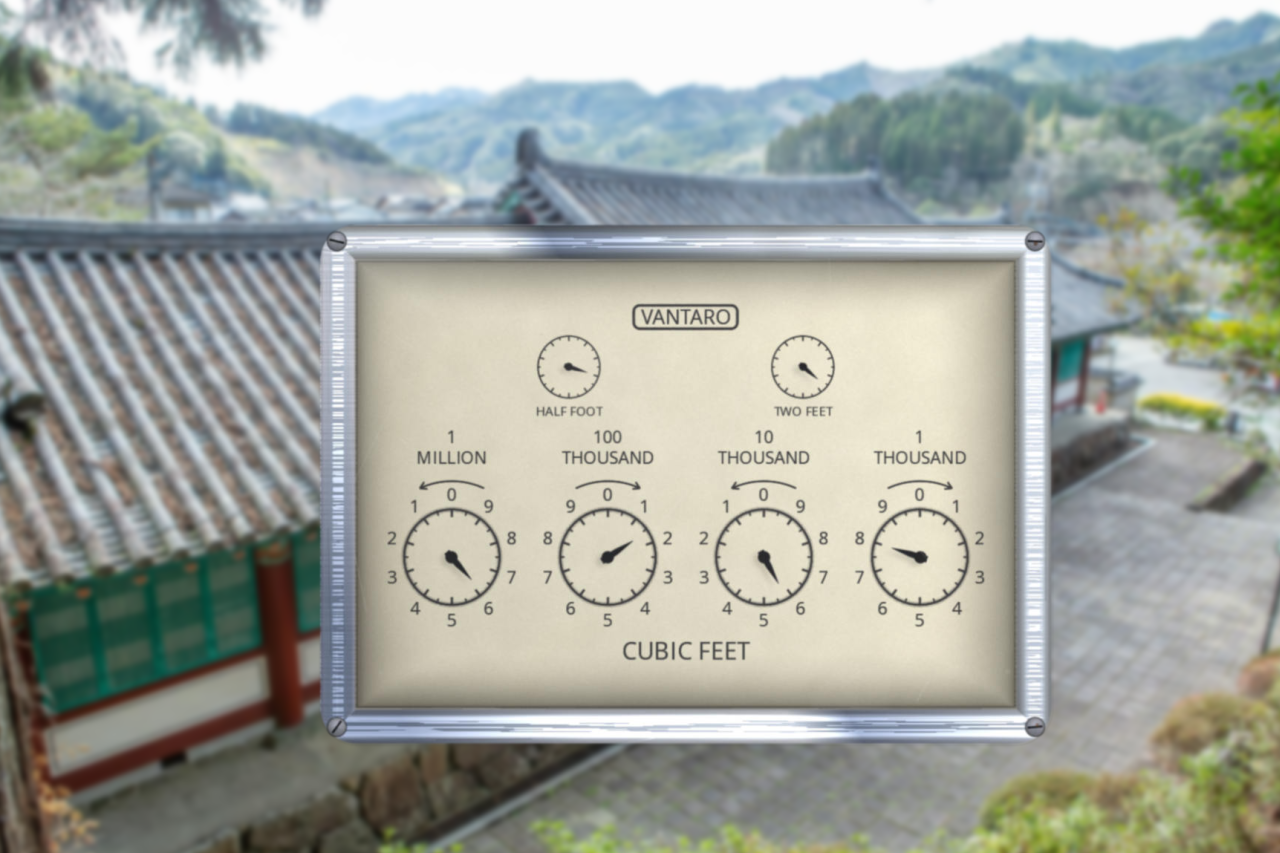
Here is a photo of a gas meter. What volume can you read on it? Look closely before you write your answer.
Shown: 615800 ft³
